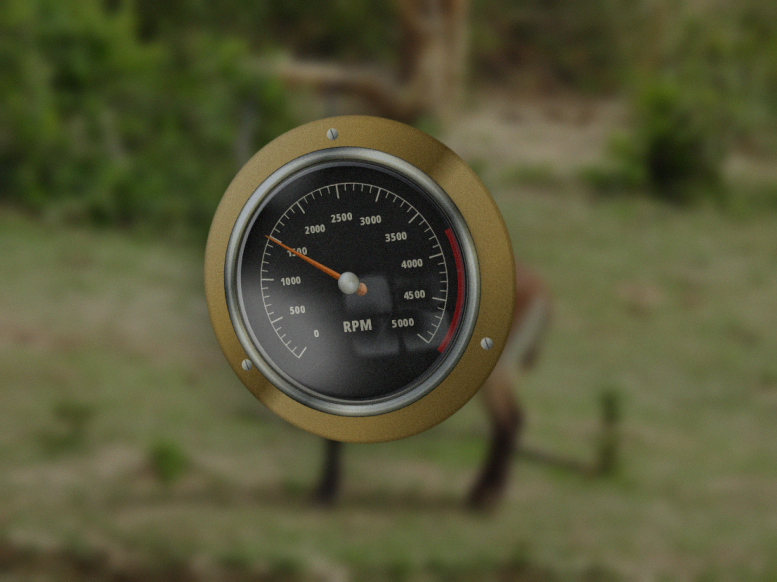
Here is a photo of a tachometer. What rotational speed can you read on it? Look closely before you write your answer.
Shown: 1500 rpm
